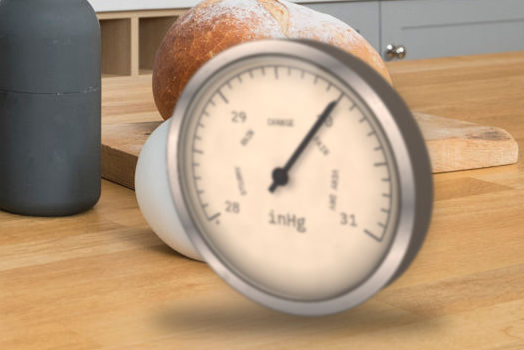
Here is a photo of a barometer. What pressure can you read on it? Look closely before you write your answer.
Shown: 30 inHg
